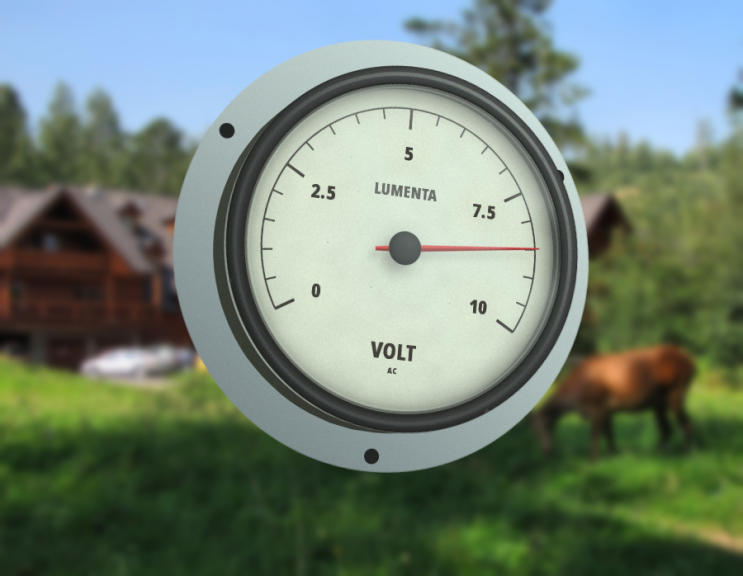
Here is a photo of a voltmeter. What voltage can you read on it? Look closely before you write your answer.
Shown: 8.5 V
